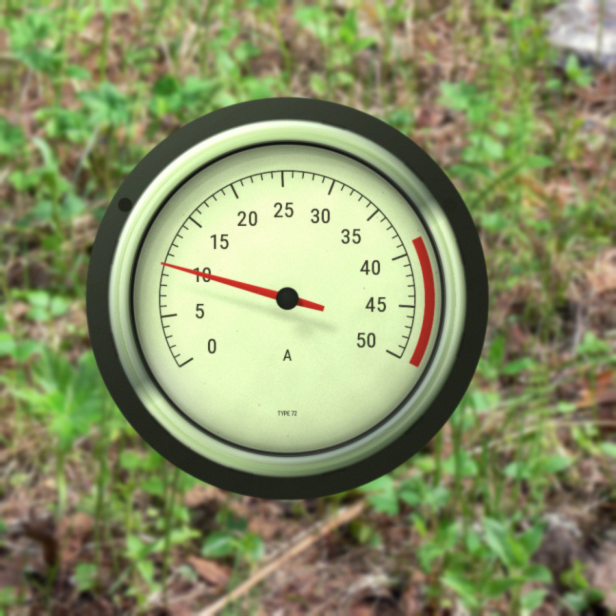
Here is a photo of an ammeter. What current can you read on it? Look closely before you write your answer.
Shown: 10 A
